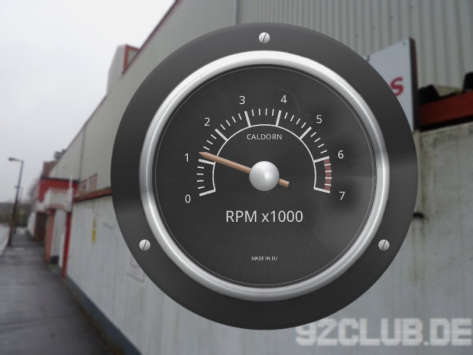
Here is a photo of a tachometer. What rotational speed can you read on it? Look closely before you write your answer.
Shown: 1200 rpm
